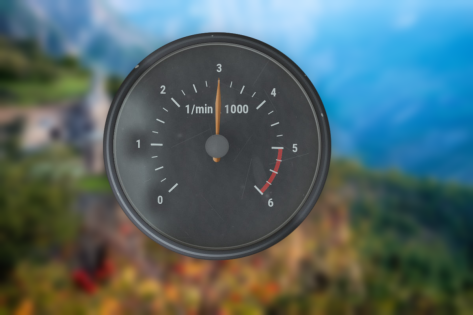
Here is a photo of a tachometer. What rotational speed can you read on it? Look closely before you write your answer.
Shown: 3000 rpm
